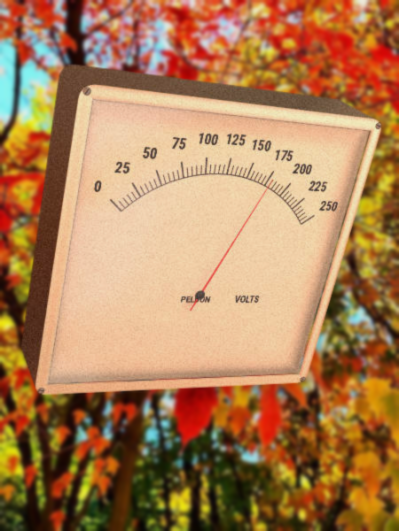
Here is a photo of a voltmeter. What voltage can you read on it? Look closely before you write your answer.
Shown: 175 V
